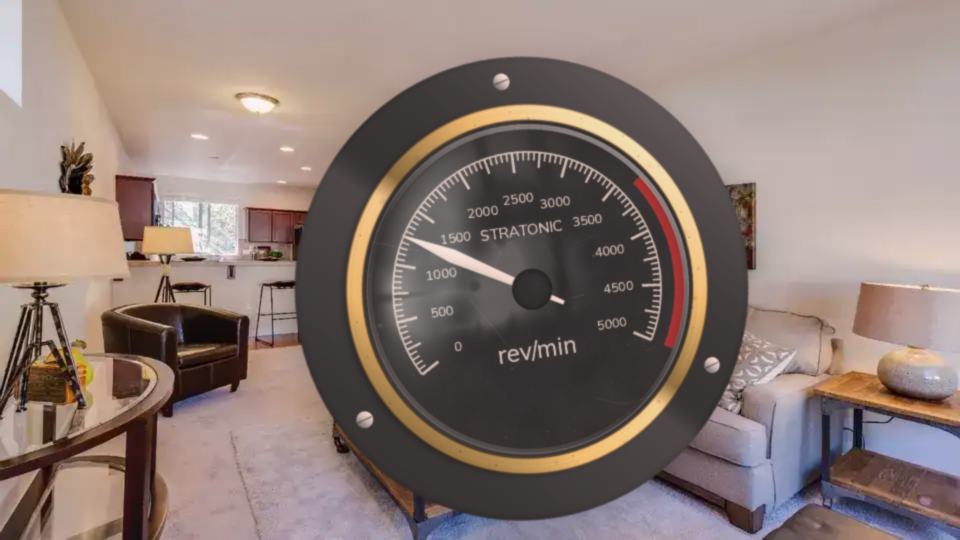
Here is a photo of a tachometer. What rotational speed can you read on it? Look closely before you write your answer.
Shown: 1250 rpm
